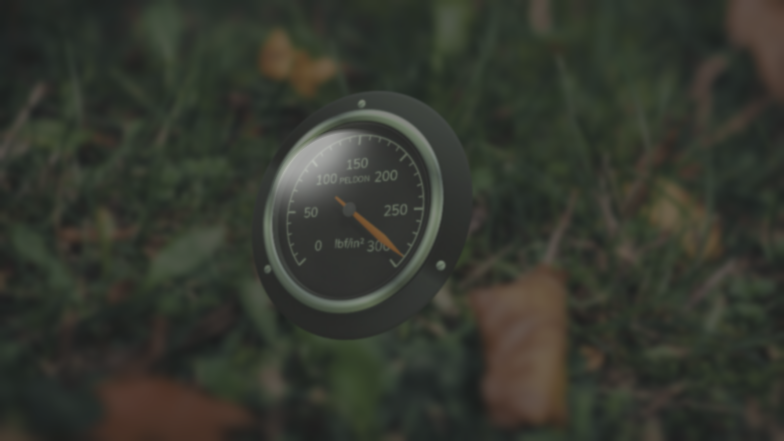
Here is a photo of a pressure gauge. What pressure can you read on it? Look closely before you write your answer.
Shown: 290 psi
